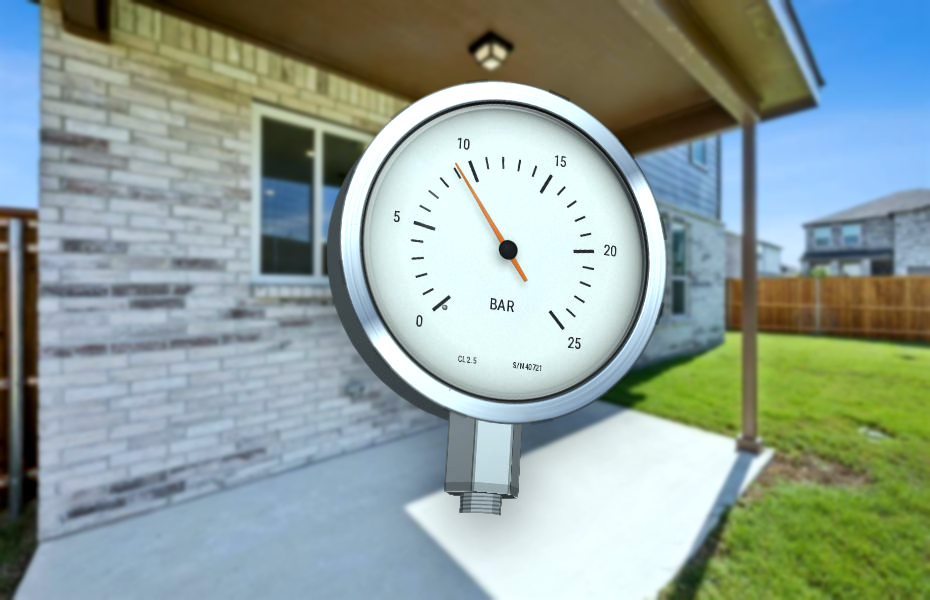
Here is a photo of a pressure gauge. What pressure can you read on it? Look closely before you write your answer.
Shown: 9 bar
